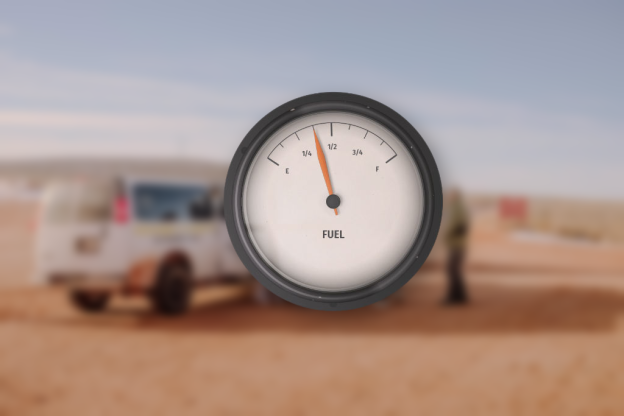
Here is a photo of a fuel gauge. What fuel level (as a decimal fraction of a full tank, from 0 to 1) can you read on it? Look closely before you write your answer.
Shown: 0.375
